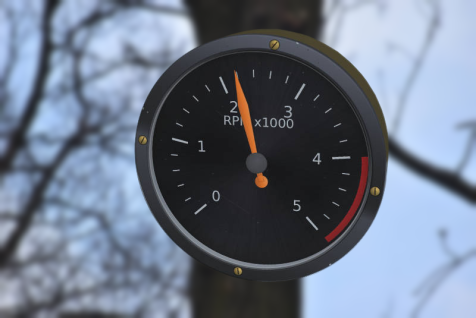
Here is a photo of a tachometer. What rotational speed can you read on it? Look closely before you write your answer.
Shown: 2200 rpm
